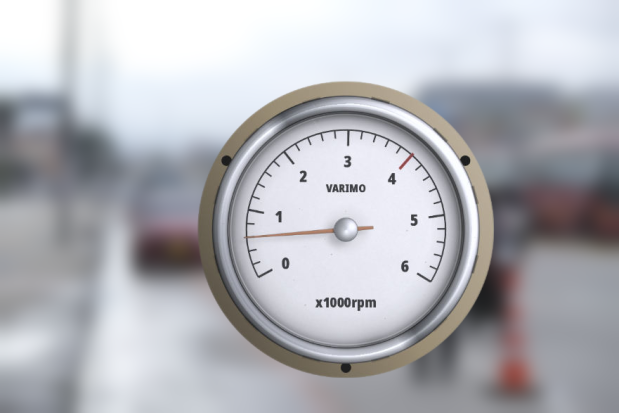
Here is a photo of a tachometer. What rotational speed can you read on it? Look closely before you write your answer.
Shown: 600 rpm
